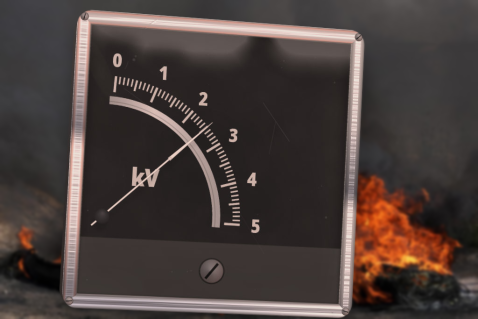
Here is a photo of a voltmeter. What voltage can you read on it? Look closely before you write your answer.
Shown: 2.5 kV
